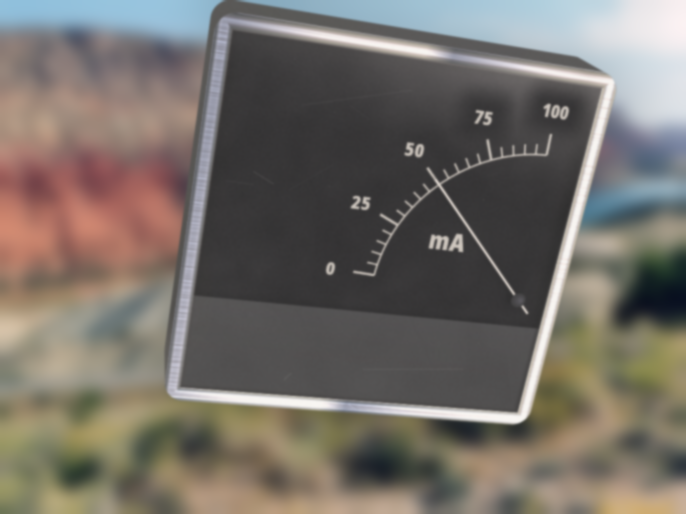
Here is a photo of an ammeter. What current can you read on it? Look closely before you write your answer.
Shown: 50 mA
